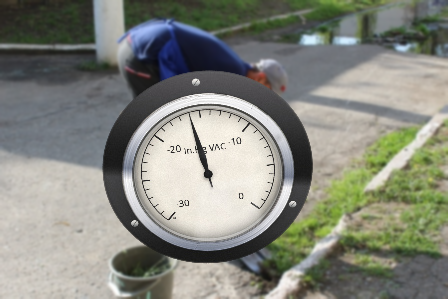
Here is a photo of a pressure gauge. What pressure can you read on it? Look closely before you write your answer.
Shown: -16 inHg
